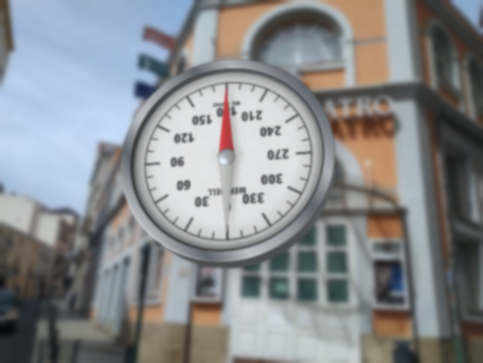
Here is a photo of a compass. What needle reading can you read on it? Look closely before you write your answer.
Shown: 180 °
